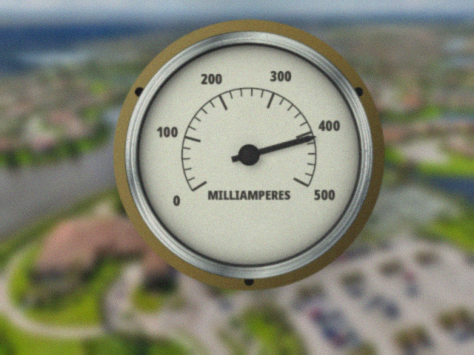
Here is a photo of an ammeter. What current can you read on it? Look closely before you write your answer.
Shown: 410 mA
